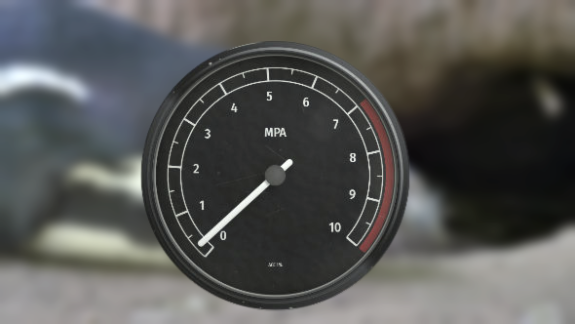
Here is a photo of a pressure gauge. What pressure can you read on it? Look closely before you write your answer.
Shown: 0.25 MPa
